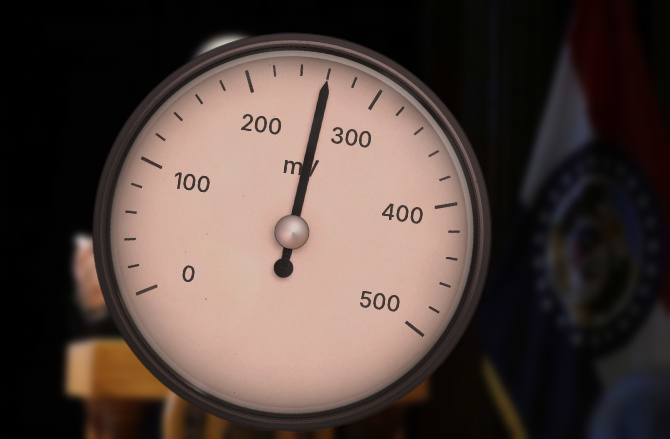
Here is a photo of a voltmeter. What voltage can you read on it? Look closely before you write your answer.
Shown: 260 mV
